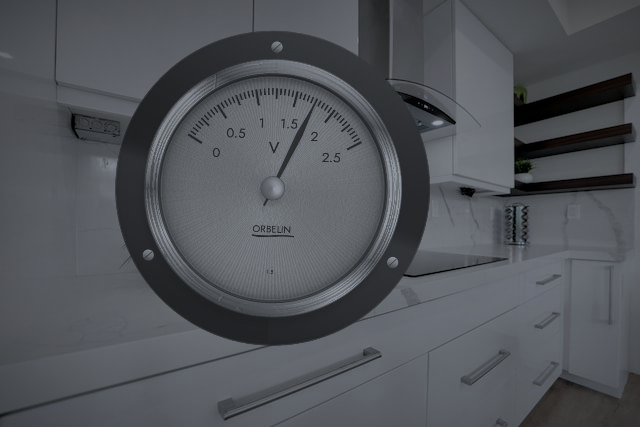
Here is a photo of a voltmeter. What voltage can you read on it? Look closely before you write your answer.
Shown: 1.75 V
